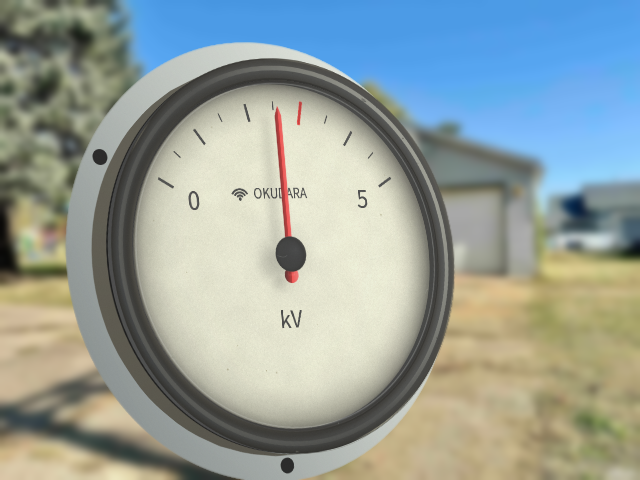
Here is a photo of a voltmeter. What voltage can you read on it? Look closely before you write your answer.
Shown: 2.5 kV
